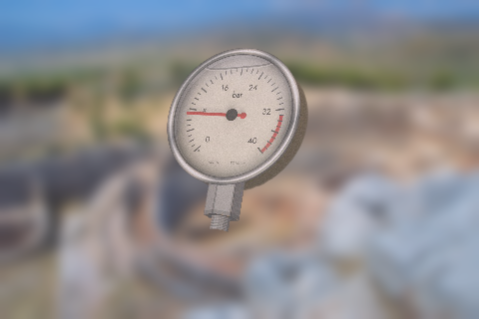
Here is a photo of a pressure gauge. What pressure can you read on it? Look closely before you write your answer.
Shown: 7 bar
